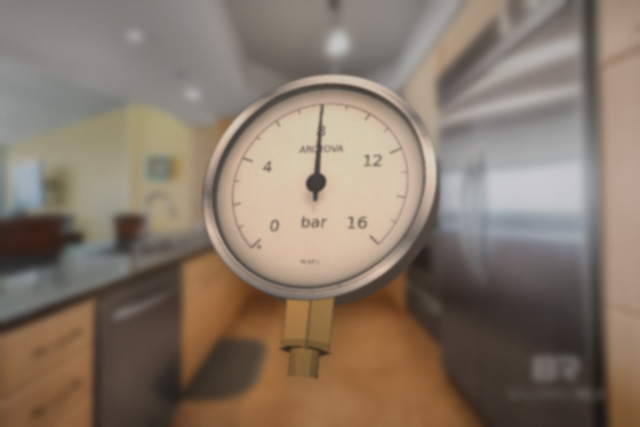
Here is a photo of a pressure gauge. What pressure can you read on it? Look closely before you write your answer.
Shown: 8 bar
